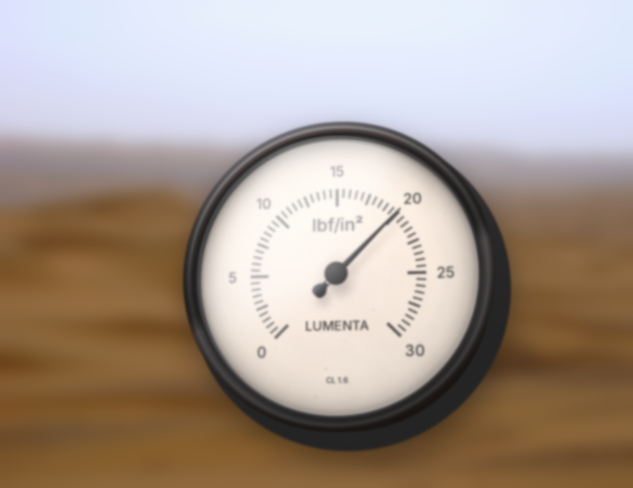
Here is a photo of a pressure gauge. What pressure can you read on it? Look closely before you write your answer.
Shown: 20 psi
